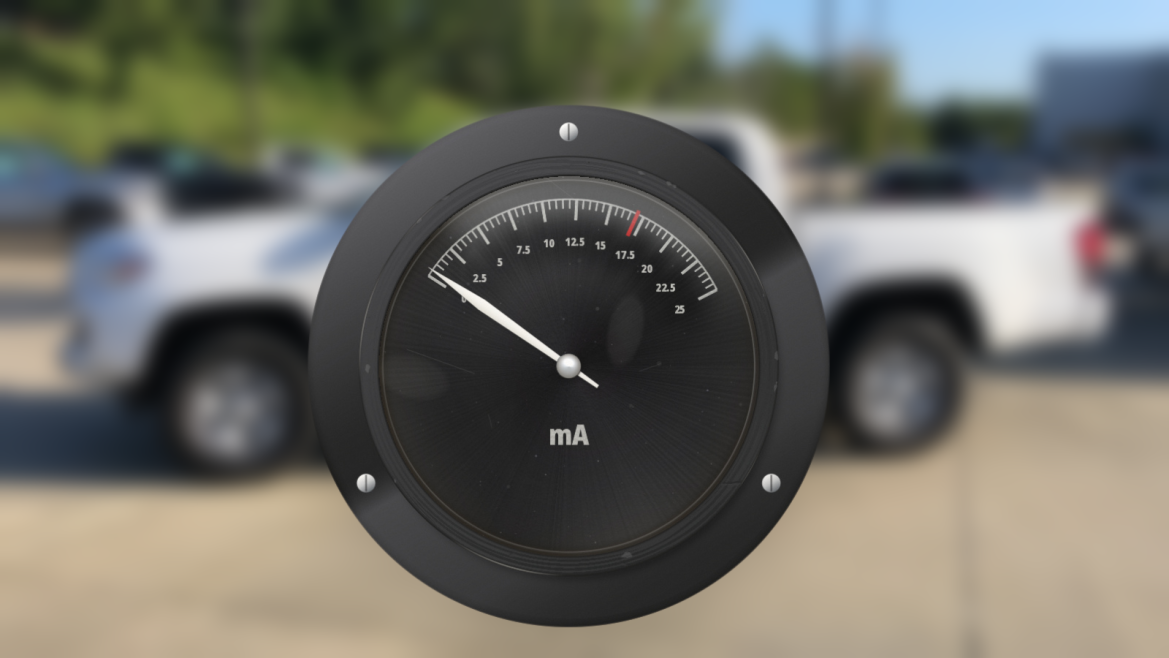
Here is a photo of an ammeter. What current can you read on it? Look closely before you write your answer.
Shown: 0.5 mA
